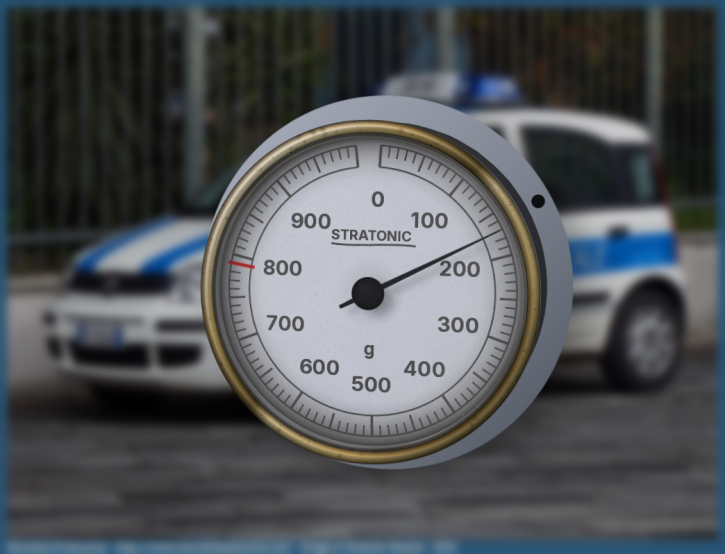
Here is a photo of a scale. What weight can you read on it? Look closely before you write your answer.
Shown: 170 g
